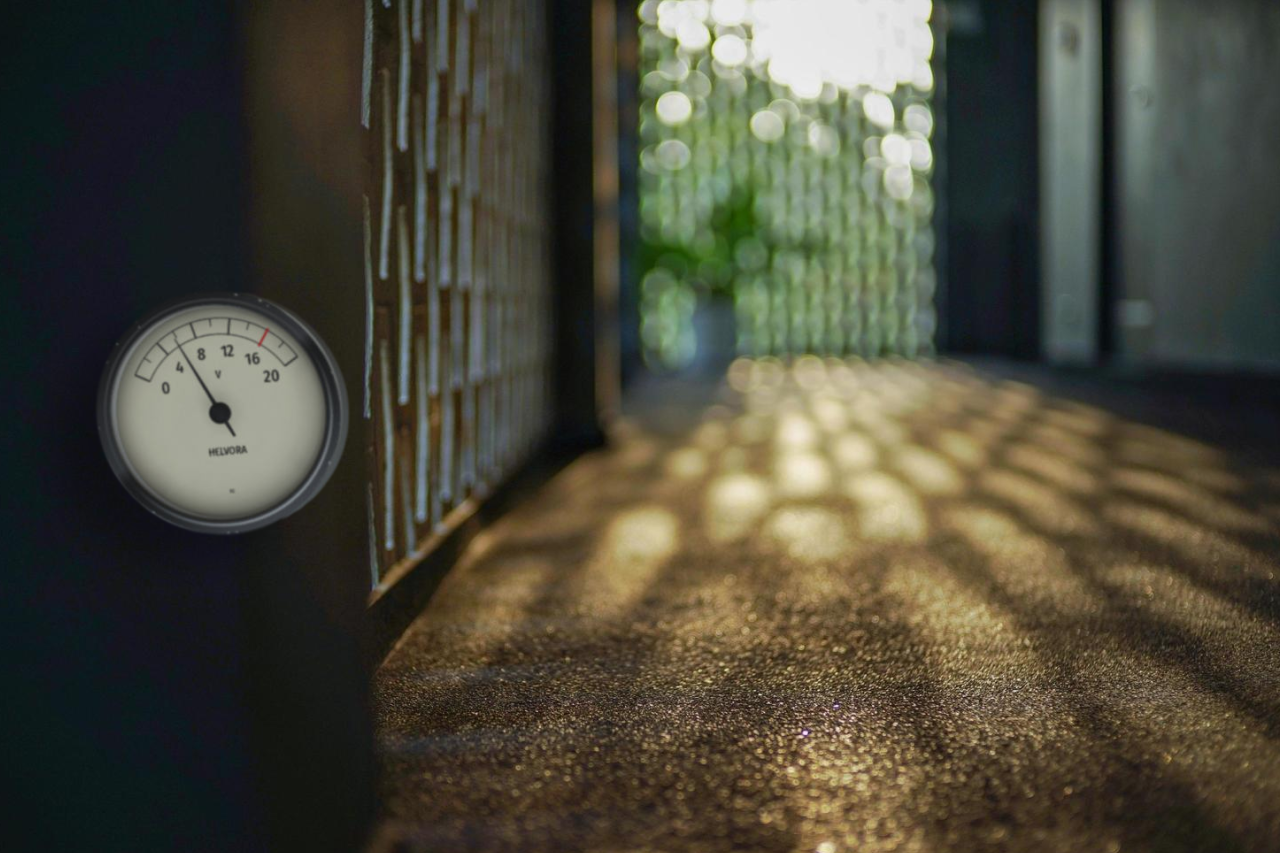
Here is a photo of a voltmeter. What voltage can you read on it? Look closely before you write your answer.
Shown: 6 V
